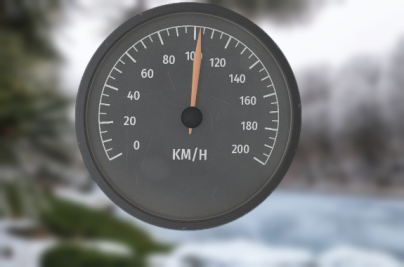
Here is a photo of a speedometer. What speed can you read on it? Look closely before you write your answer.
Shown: 102.5 km/h
